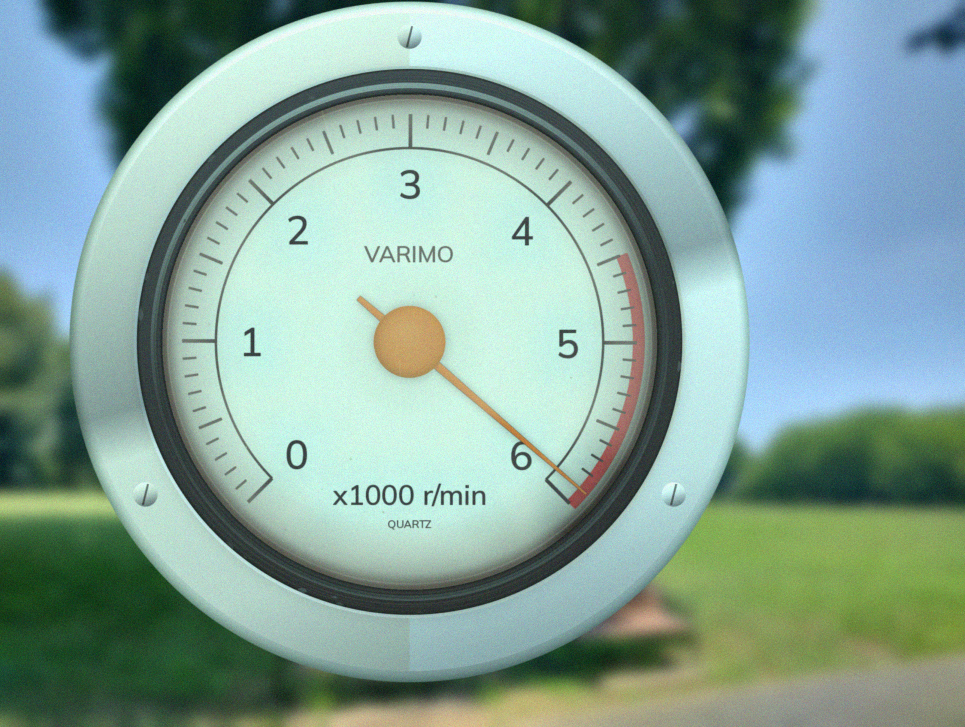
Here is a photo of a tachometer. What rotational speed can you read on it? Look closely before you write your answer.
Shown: 5900 rpm
